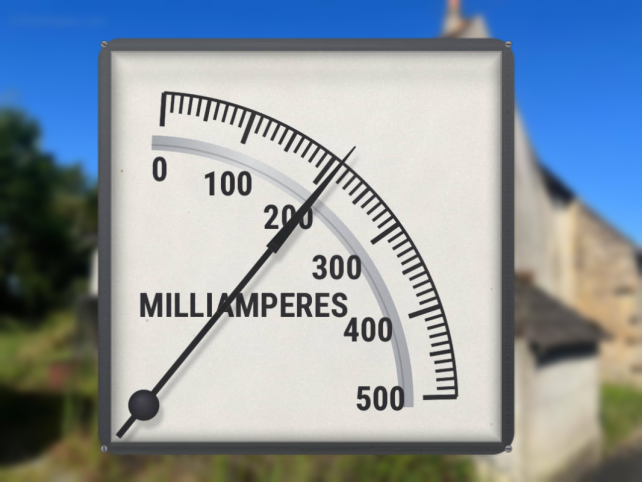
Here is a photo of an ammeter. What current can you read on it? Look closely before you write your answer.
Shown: 210 mA
